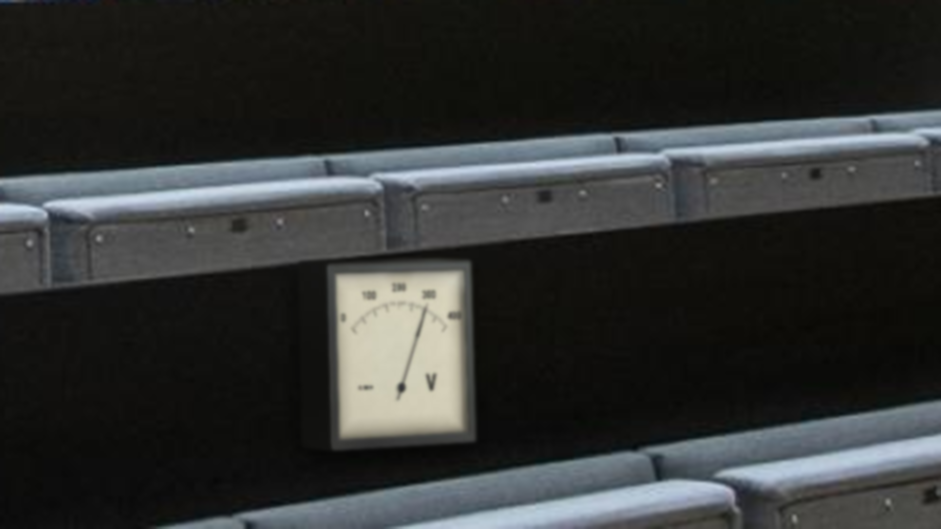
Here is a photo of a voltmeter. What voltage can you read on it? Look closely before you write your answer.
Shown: 300 V
